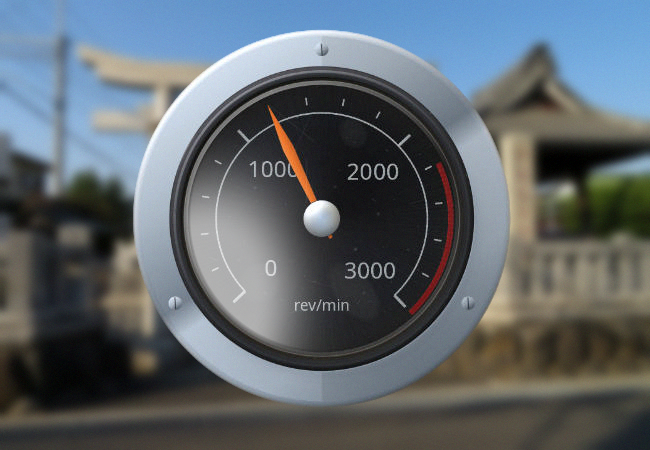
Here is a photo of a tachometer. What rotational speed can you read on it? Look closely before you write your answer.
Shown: 1200 rpm
